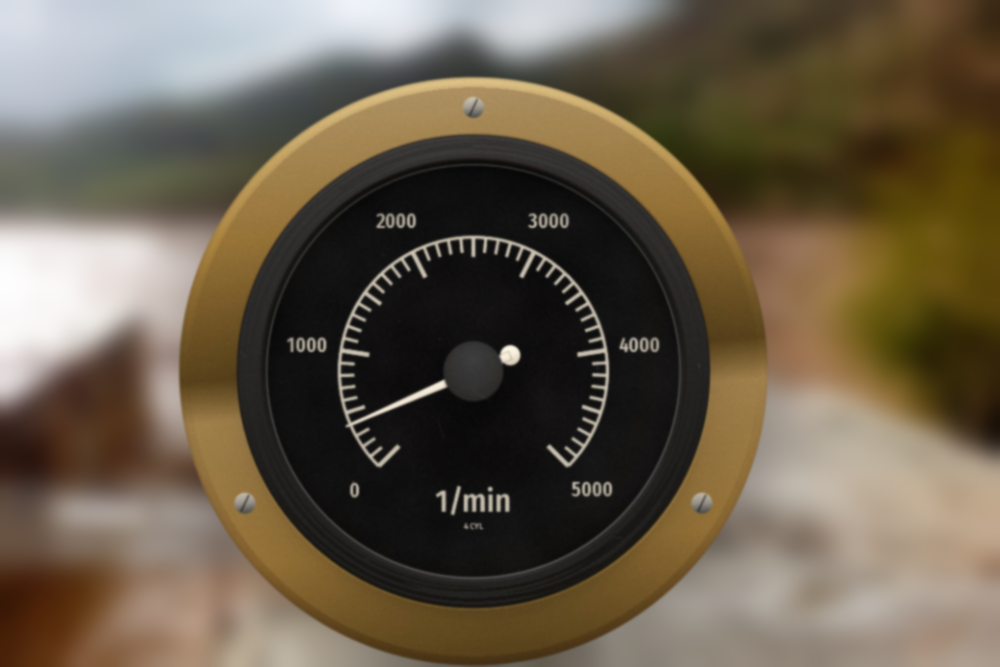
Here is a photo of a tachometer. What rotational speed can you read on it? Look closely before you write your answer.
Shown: 400 rpm
